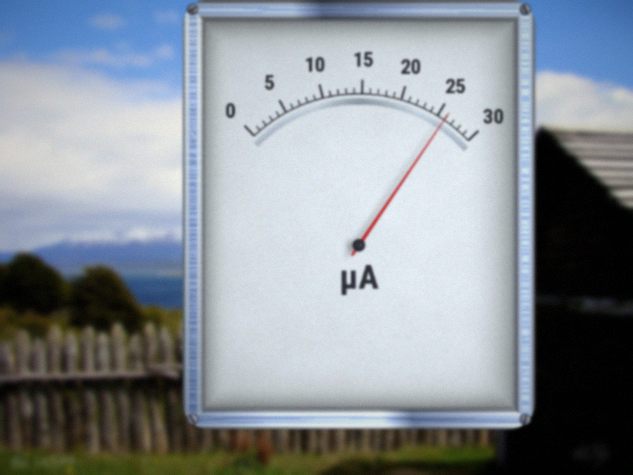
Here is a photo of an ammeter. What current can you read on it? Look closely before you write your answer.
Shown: 26 µA
